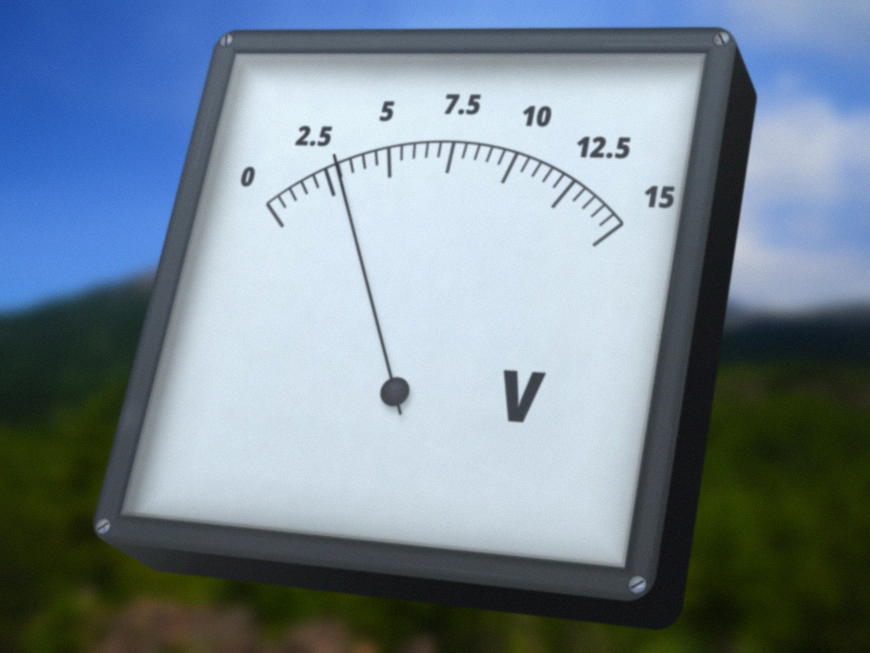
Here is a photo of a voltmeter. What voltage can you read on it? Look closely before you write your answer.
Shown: 3 V
